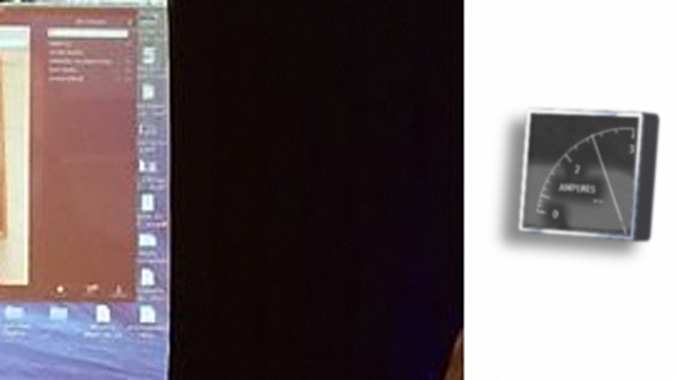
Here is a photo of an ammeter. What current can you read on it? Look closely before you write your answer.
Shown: 2.5 A
